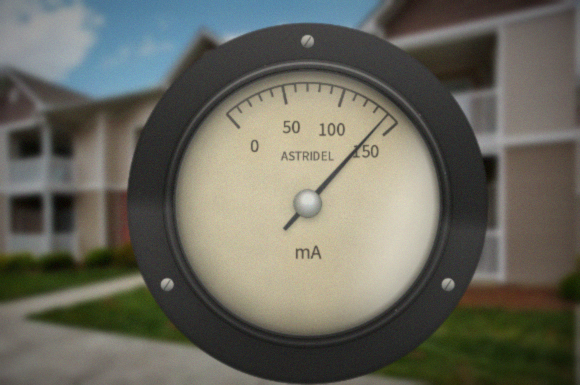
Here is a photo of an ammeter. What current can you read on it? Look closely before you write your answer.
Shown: 140 mA
